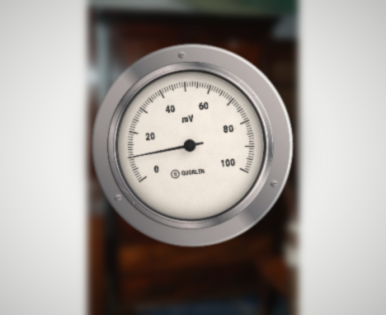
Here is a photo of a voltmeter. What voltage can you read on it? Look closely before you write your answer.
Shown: 10 mV
